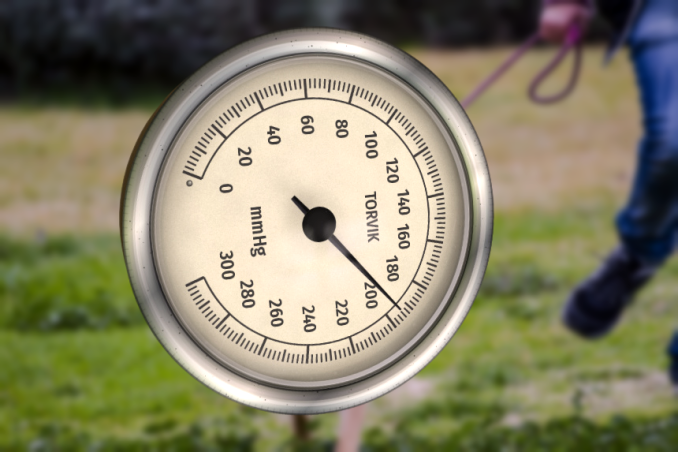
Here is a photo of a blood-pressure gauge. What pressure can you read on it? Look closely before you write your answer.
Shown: 194 mmHg
